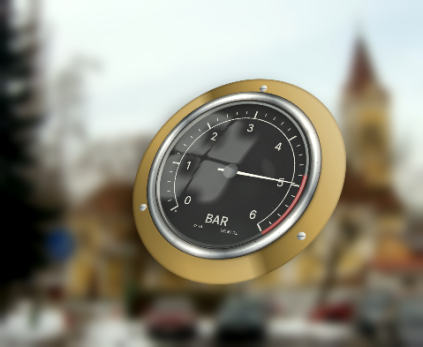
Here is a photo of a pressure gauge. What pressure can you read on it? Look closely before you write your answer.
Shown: 5 bar
